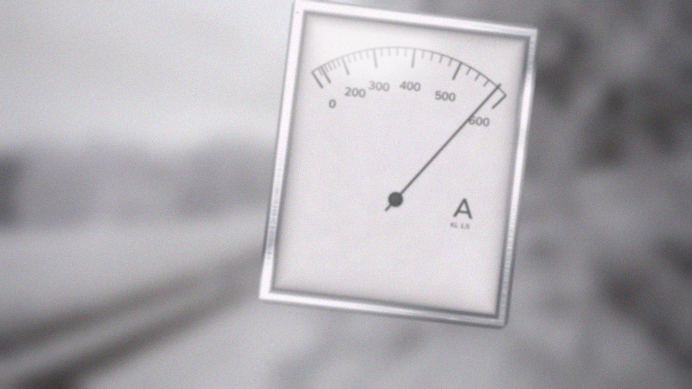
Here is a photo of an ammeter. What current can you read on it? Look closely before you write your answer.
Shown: 580 A
